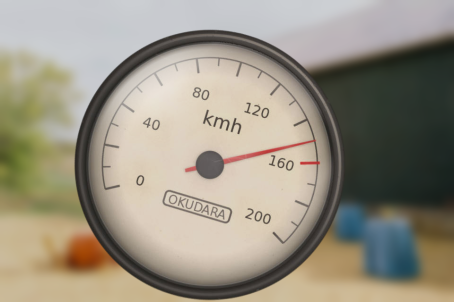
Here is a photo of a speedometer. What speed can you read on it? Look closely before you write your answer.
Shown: 150 km/h
